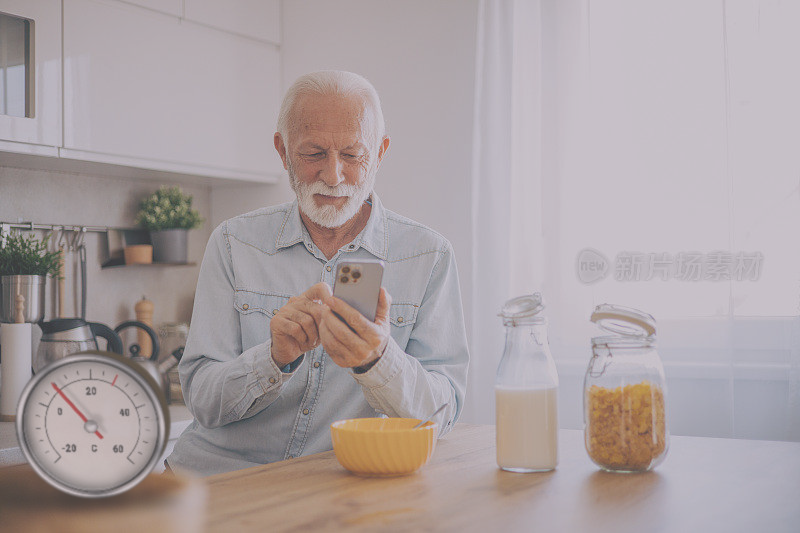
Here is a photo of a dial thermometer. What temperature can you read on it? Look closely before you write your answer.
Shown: 8 °C
